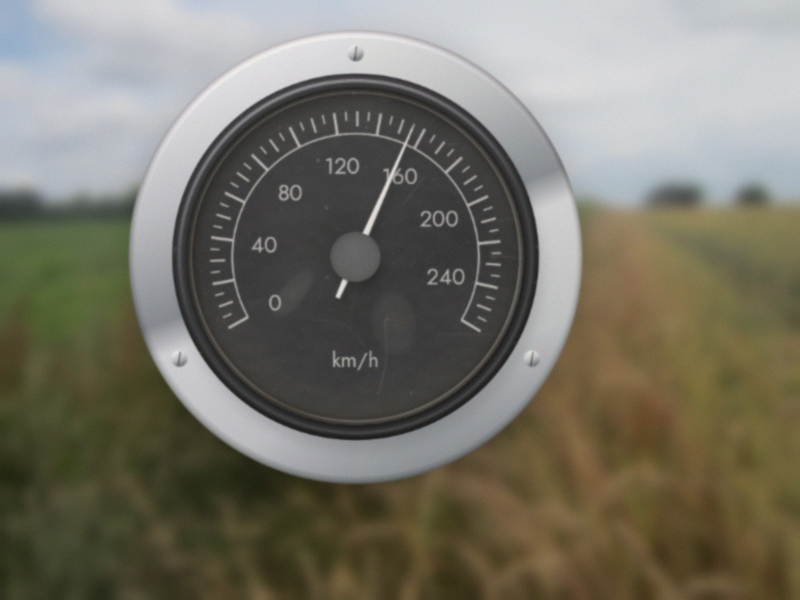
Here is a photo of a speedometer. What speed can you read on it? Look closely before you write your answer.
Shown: 155 km/h
